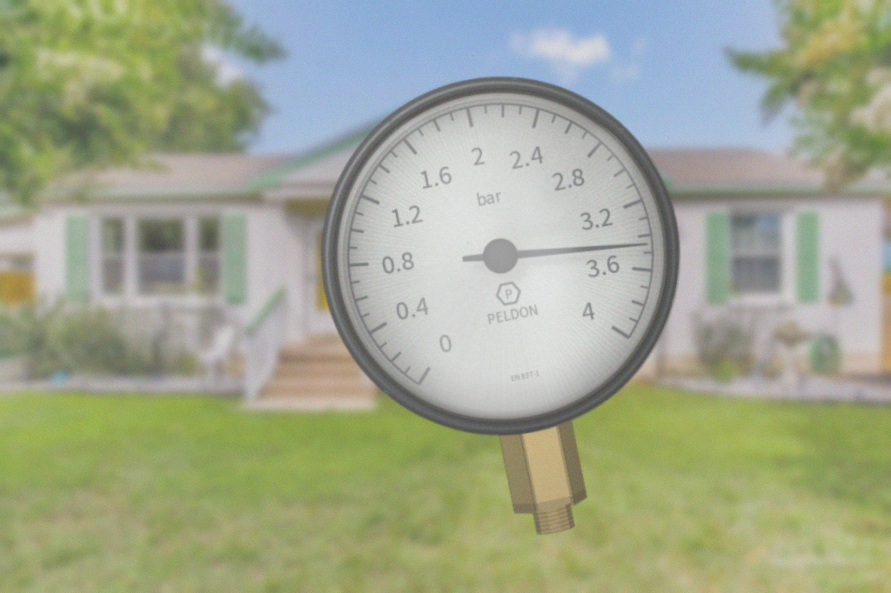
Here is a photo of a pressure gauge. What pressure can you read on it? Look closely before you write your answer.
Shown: 3.45 bar
